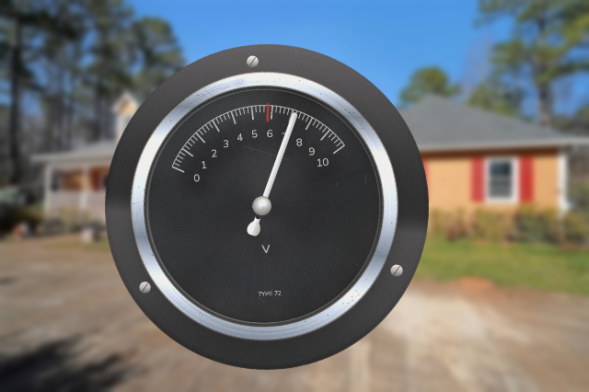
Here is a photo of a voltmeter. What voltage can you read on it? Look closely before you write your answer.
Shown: 7.2 V
